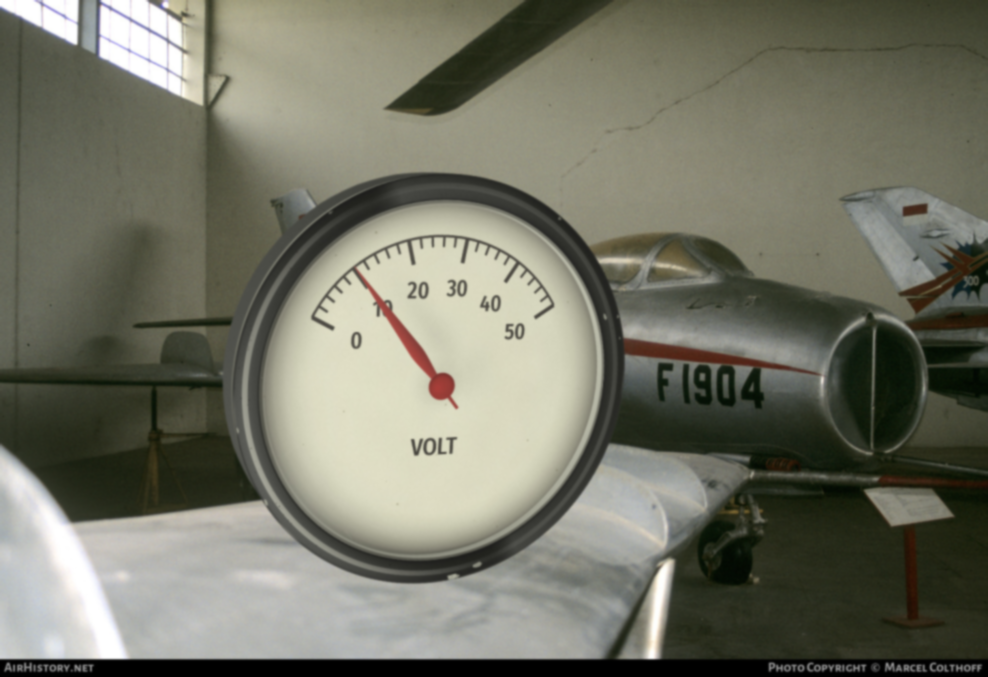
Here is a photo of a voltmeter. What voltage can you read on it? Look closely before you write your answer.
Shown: 10 V
